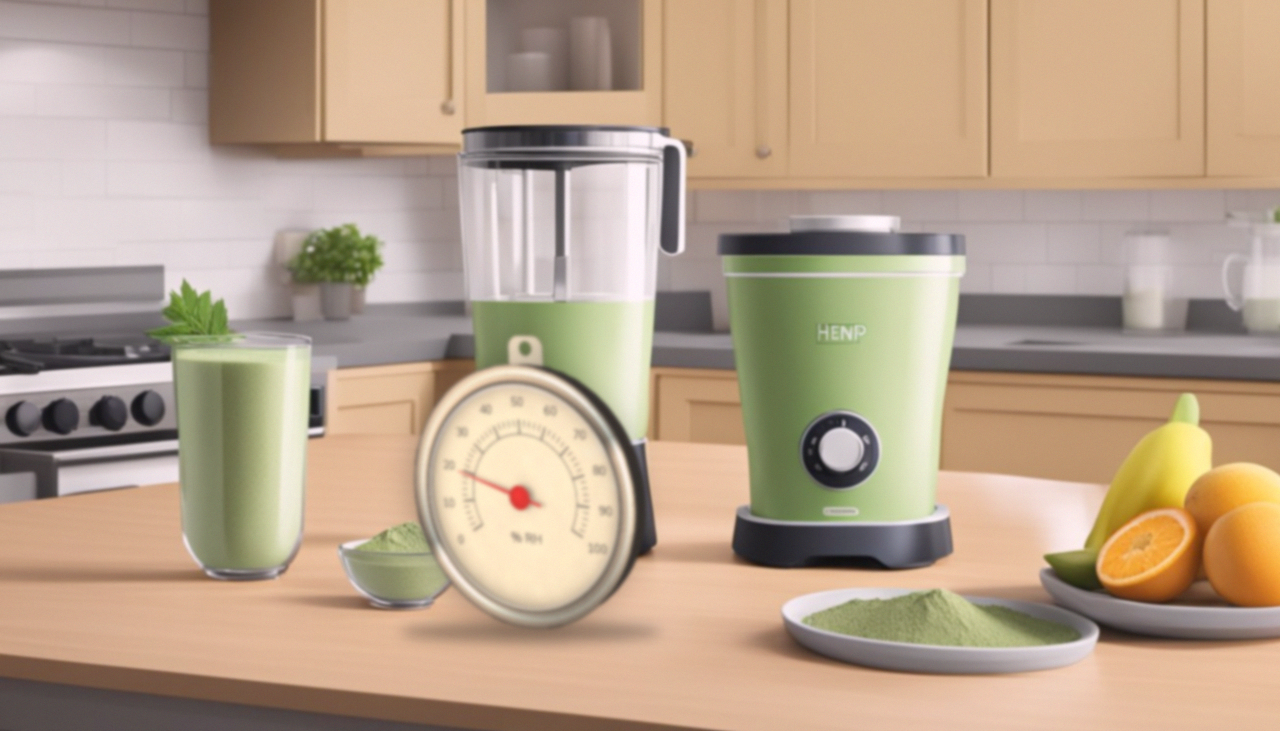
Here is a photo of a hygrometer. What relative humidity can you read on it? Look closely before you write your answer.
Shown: 20 %
